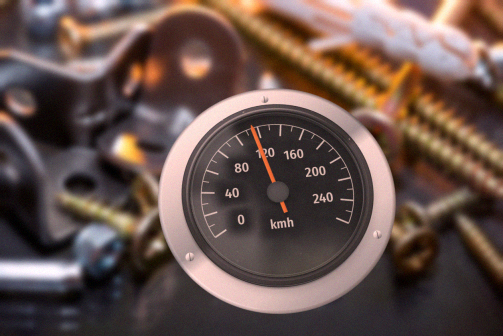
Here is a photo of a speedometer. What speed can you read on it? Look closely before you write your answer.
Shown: 115 km/h
